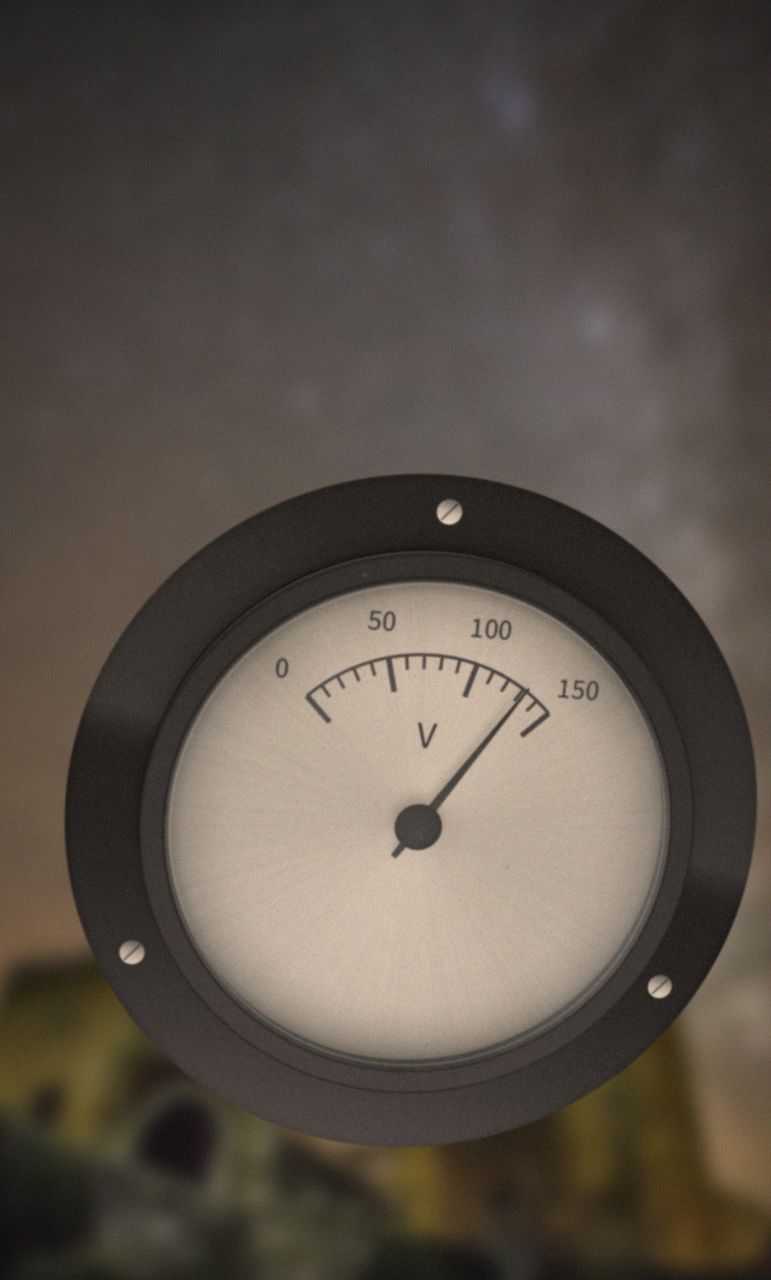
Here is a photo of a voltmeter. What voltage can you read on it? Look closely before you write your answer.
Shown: 130 V
